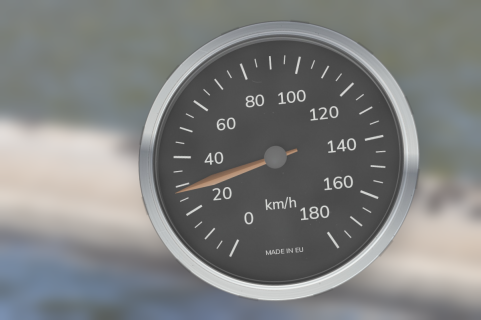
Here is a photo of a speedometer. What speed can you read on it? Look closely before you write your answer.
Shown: 27.5 km/h
